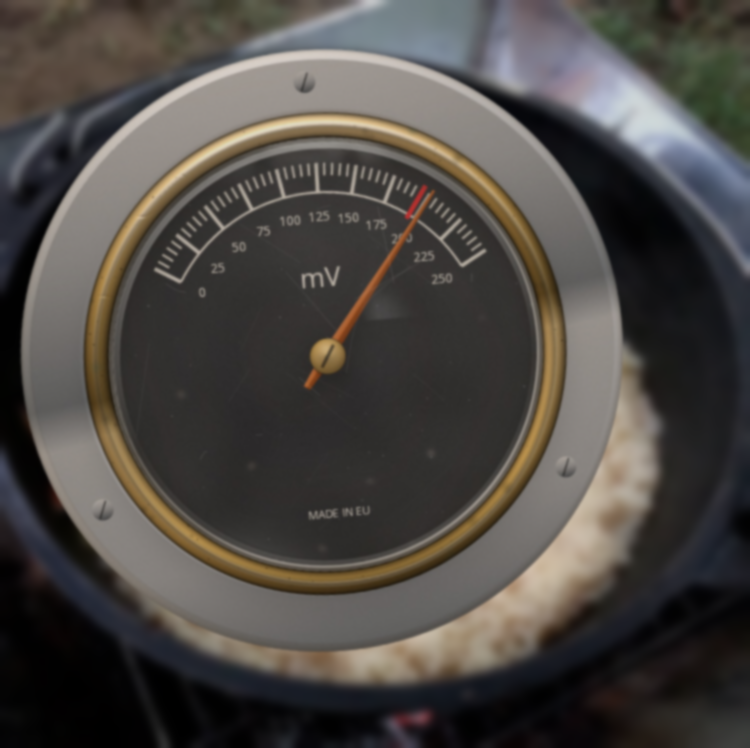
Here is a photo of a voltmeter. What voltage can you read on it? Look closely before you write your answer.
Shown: 200 mV
